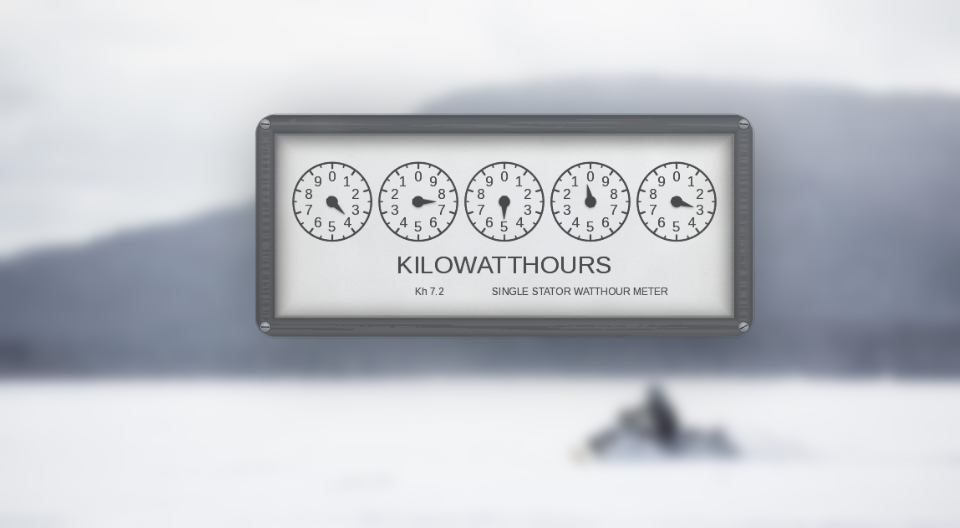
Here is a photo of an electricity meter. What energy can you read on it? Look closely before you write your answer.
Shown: 37503 kWh
